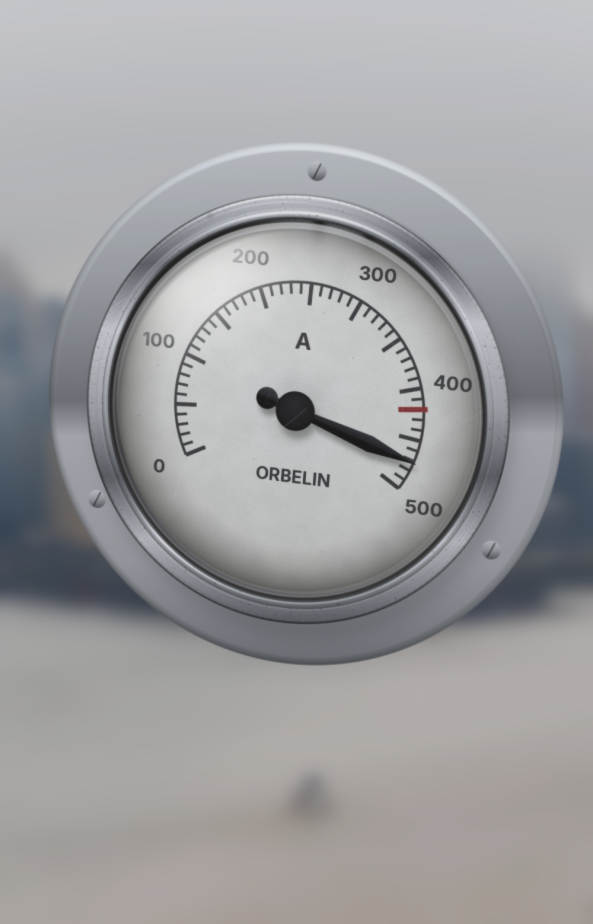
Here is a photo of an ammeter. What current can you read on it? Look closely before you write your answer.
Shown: 470 A
